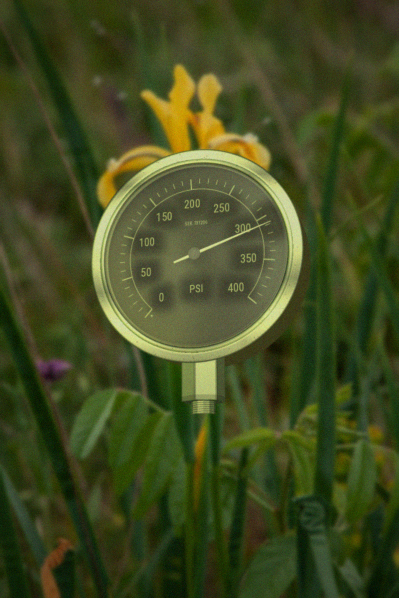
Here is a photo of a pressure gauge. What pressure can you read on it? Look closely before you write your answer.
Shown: 310 psi
